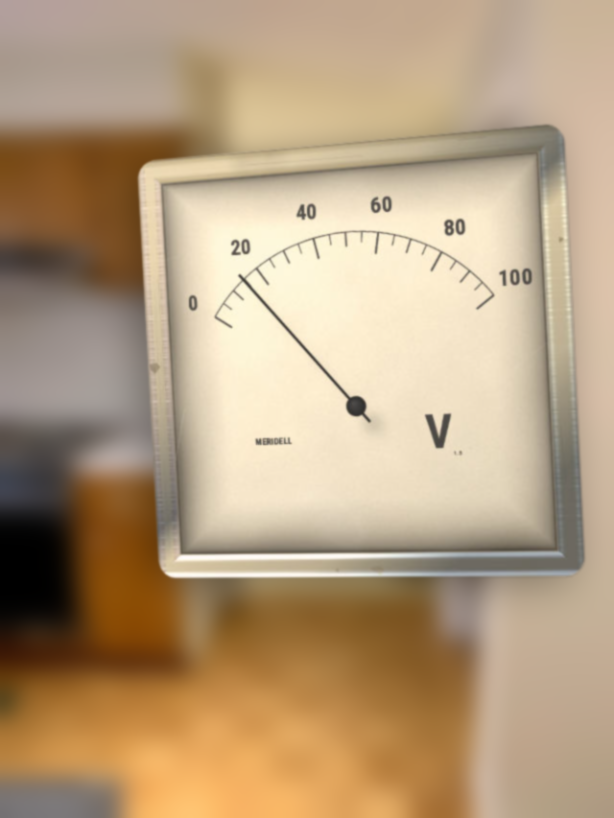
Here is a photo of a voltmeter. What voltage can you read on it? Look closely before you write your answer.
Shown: 15 V
